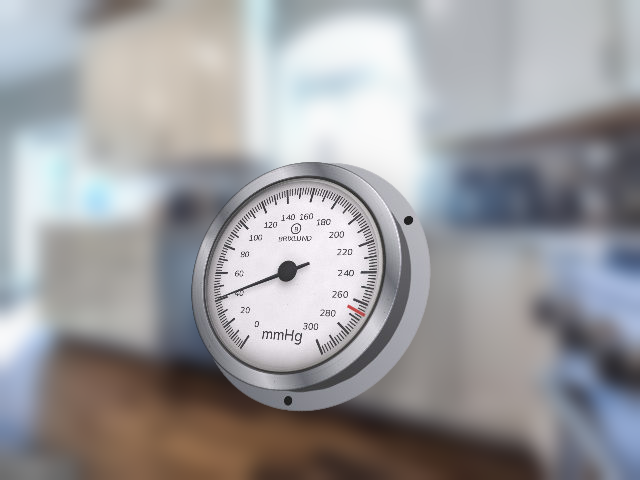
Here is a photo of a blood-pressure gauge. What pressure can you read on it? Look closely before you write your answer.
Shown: 40 mmHg
